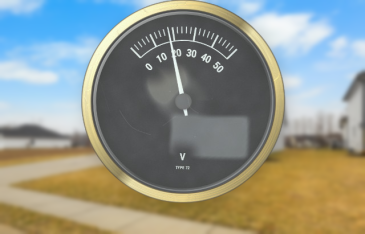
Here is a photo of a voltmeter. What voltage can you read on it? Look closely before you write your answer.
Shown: 18 V
